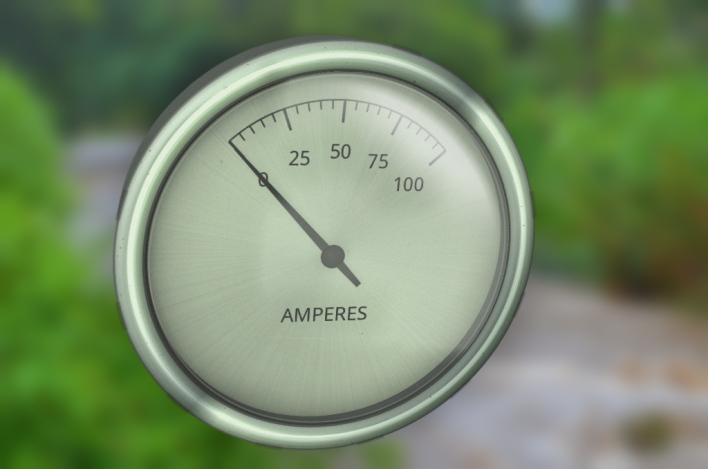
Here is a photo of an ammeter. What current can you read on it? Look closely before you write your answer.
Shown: 0 A
